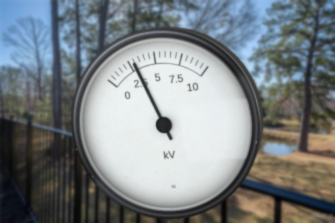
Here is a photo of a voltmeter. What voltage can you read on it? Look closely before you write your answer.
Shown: 3 kV
